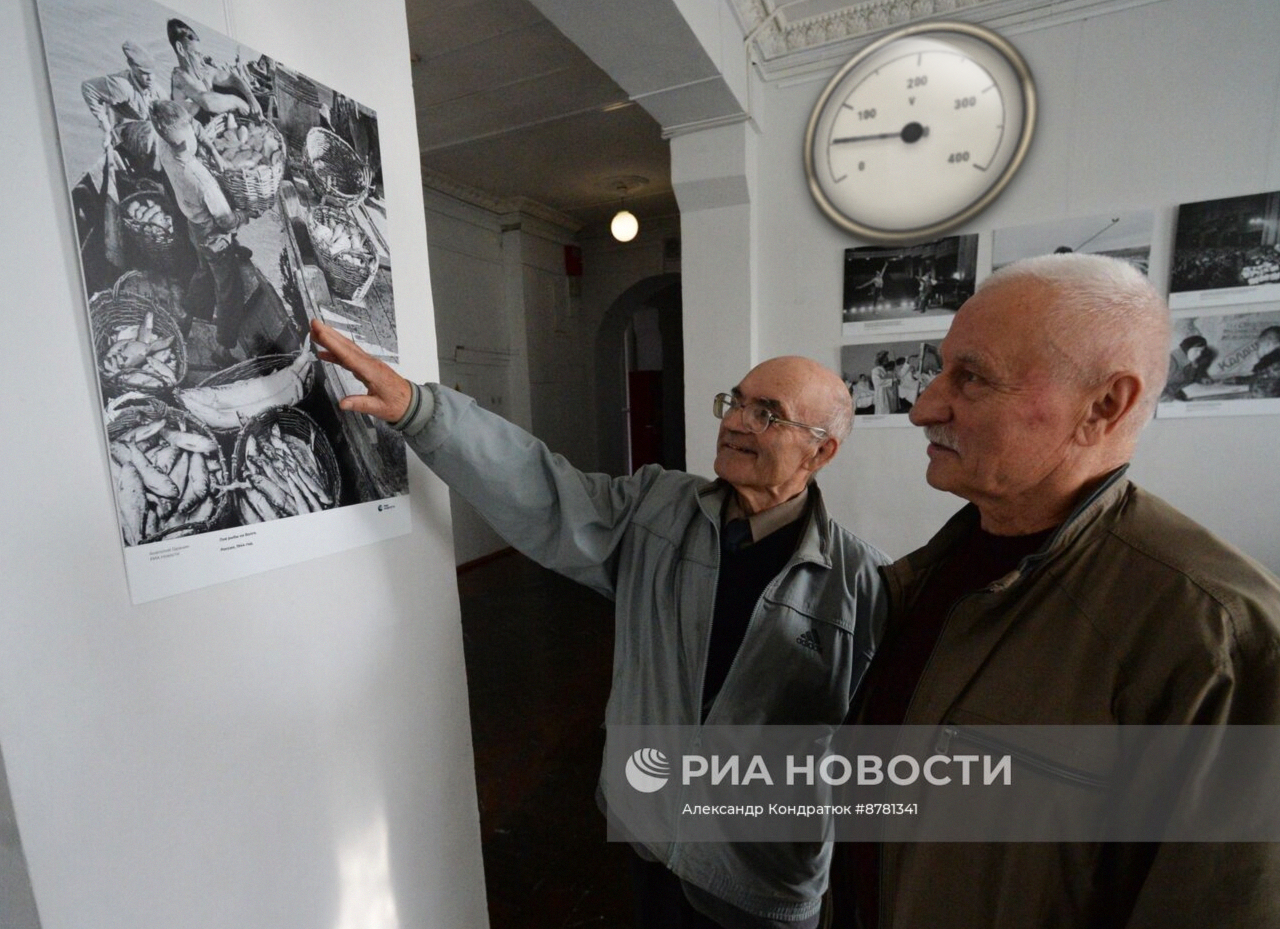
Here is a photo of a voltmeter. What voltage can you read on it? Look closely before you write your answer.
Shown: 50 V
